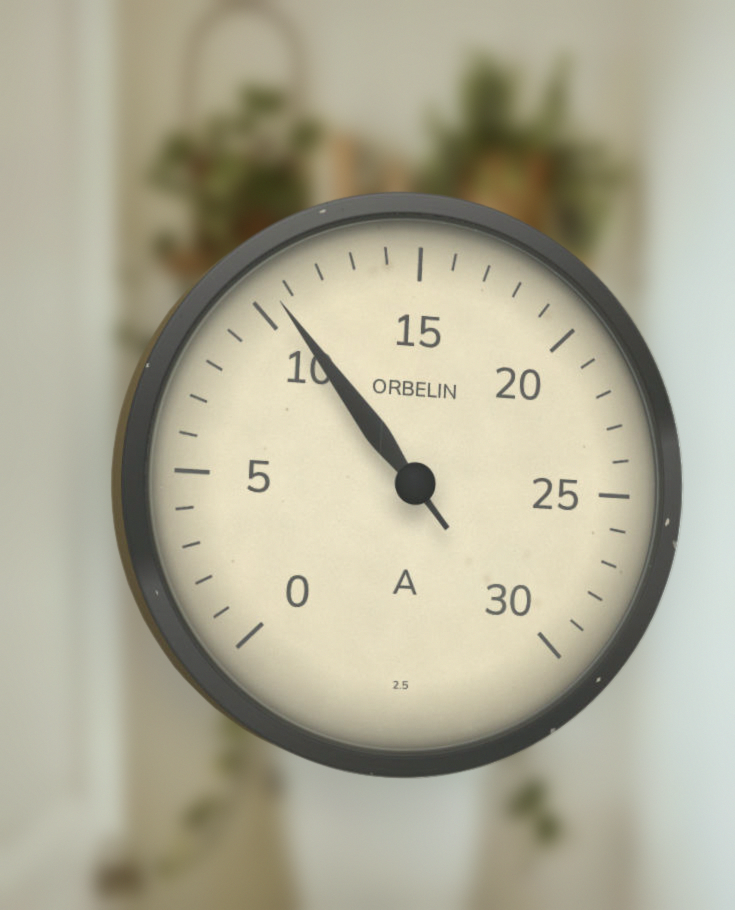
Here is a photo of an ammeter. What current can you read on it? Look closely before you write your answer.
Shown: 10.5 A
